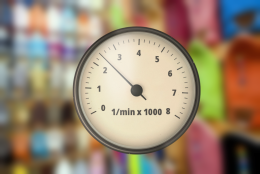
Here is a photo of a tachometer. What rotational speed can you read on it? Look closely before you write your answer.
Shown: 2400 rpm
